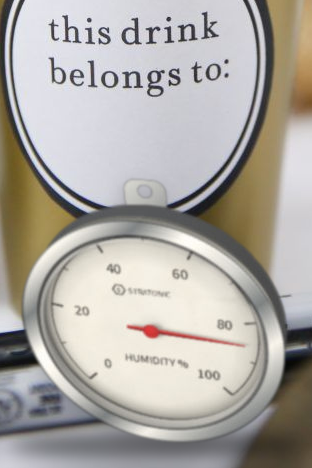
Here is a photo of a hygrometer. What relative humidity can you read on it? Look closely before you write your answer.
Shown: 85 %
